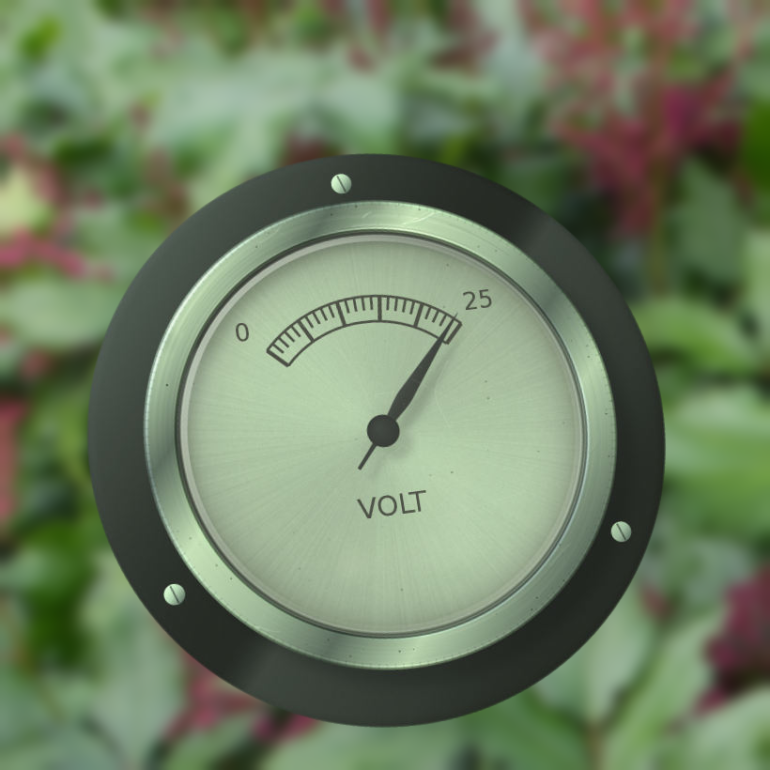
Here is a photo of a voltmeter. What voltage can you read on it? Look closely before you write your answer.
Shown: 24 V
